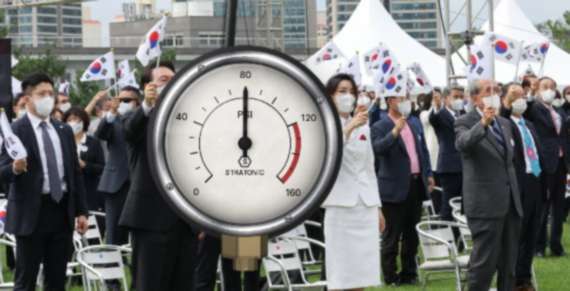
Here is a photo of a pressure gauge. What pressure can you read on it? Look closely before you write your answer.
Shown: 80 psi
